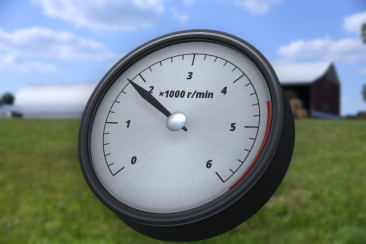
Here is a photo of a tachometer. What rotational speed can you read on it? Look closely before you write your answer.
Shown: 1800 rpm
